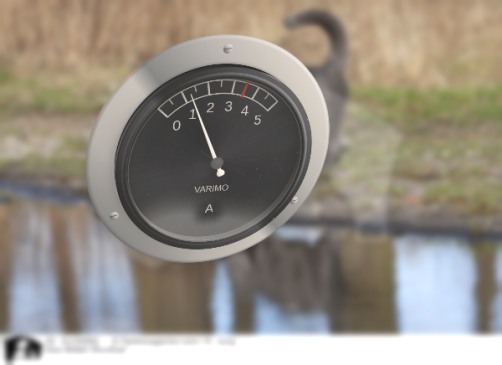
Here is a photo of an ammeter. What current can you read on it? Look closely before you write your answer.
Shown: 1.25 A
